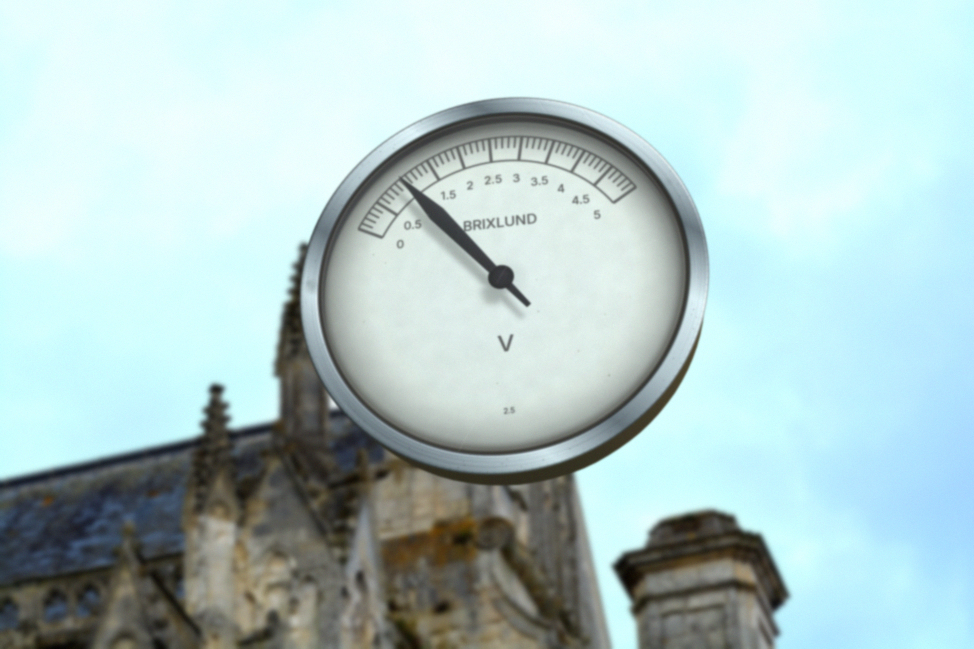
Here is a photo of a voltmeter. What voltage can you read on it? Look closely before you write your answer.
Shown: 1 V
